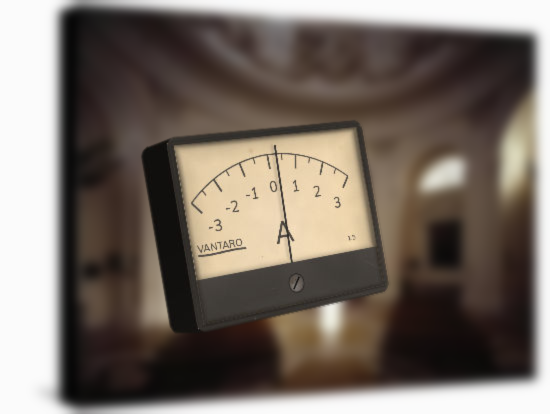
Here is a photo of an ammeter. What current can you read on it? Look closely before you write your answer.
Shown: 0.25 A
